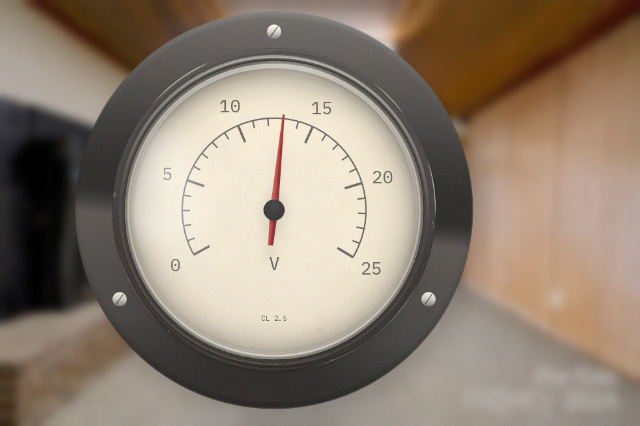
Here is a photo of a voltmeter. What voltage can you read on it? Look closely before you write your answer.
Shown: 13 V
